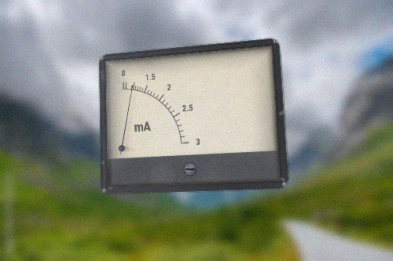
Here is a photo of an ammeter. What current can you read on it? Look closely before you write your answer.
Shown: 1 mA
